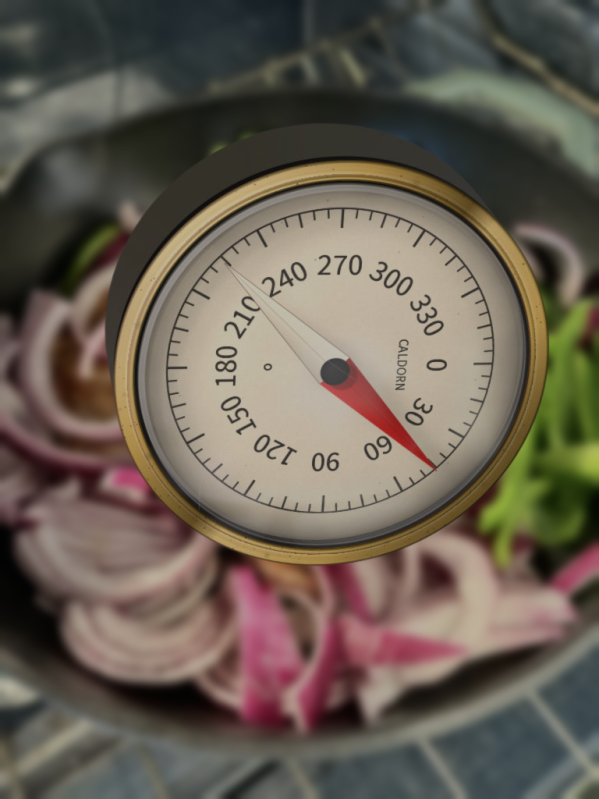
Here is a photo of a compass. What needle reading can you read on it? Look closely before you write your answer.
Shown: 45 °
